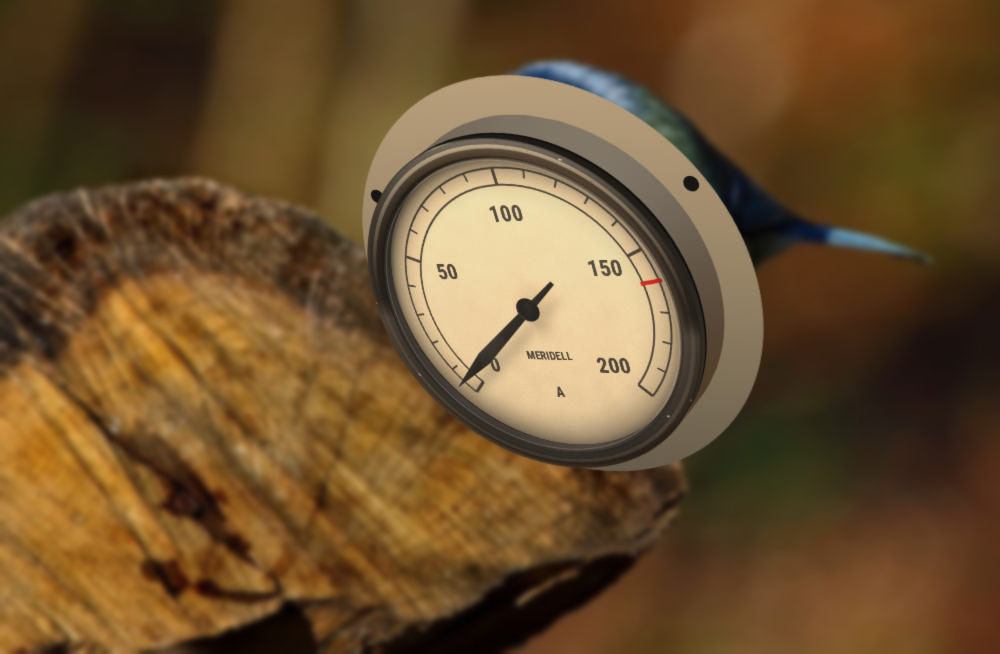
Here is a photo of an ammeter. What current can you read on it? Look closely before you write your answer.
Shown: 5 A
